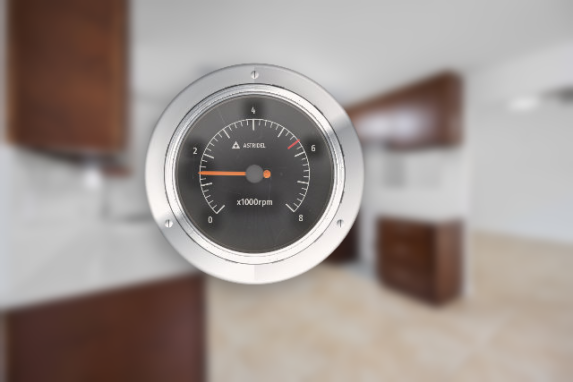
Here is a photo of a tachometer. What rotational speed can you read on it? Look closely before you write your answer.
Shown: 1400 rpm
